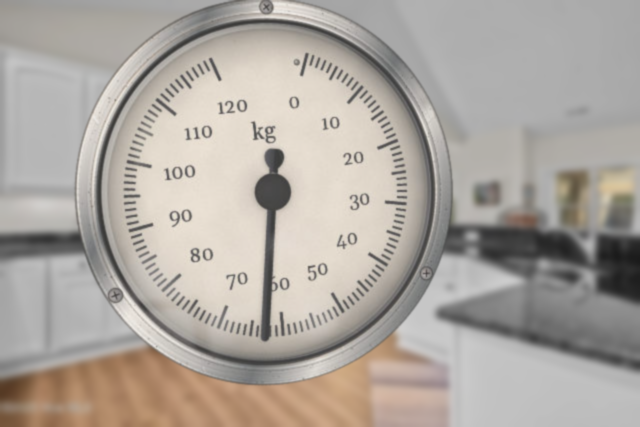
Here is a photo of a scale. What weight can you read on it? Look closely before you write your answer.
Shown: 63 kg
